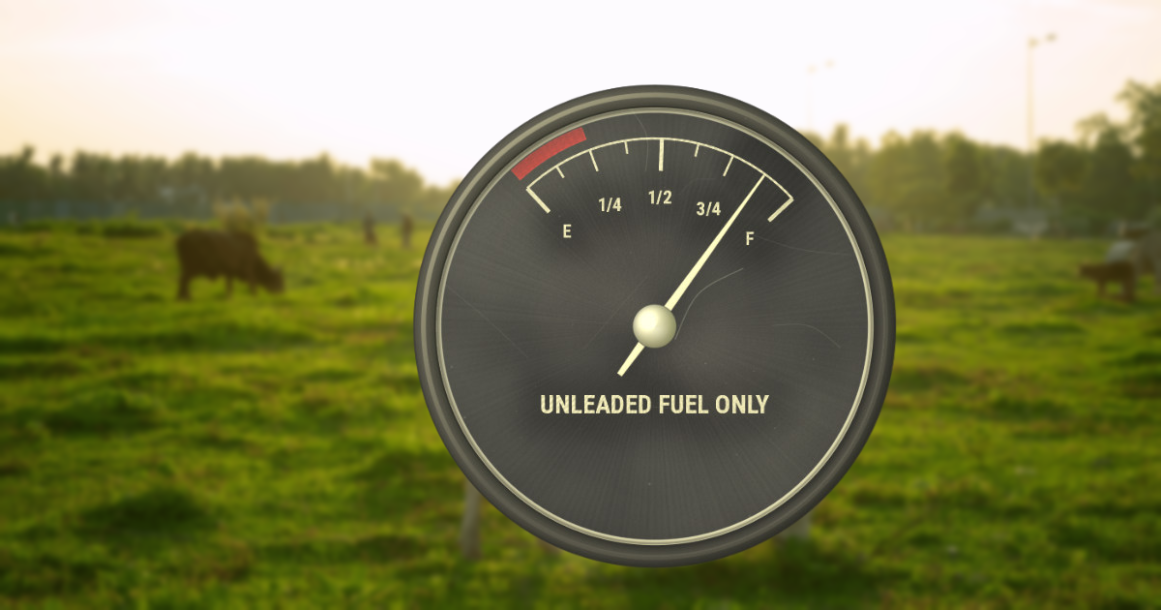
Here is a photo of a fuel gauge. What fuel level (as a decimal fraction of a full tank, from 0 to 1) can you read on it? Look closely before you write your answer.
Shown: 0.875
